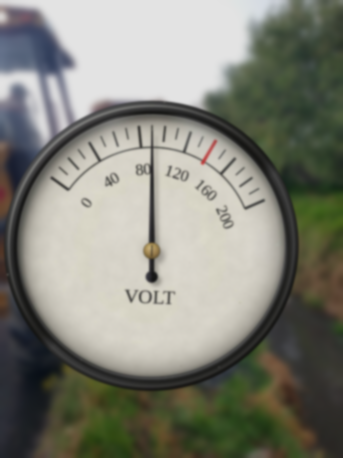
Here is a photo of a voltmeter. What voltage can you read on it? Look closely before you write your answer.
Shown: 90 V
